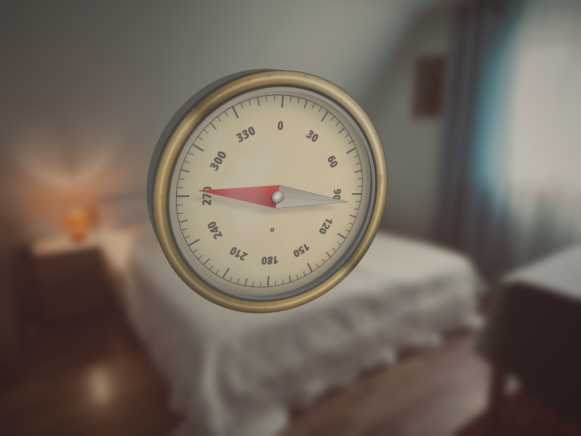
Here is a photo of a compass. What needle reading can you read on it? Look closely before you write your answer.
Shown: 275 °
